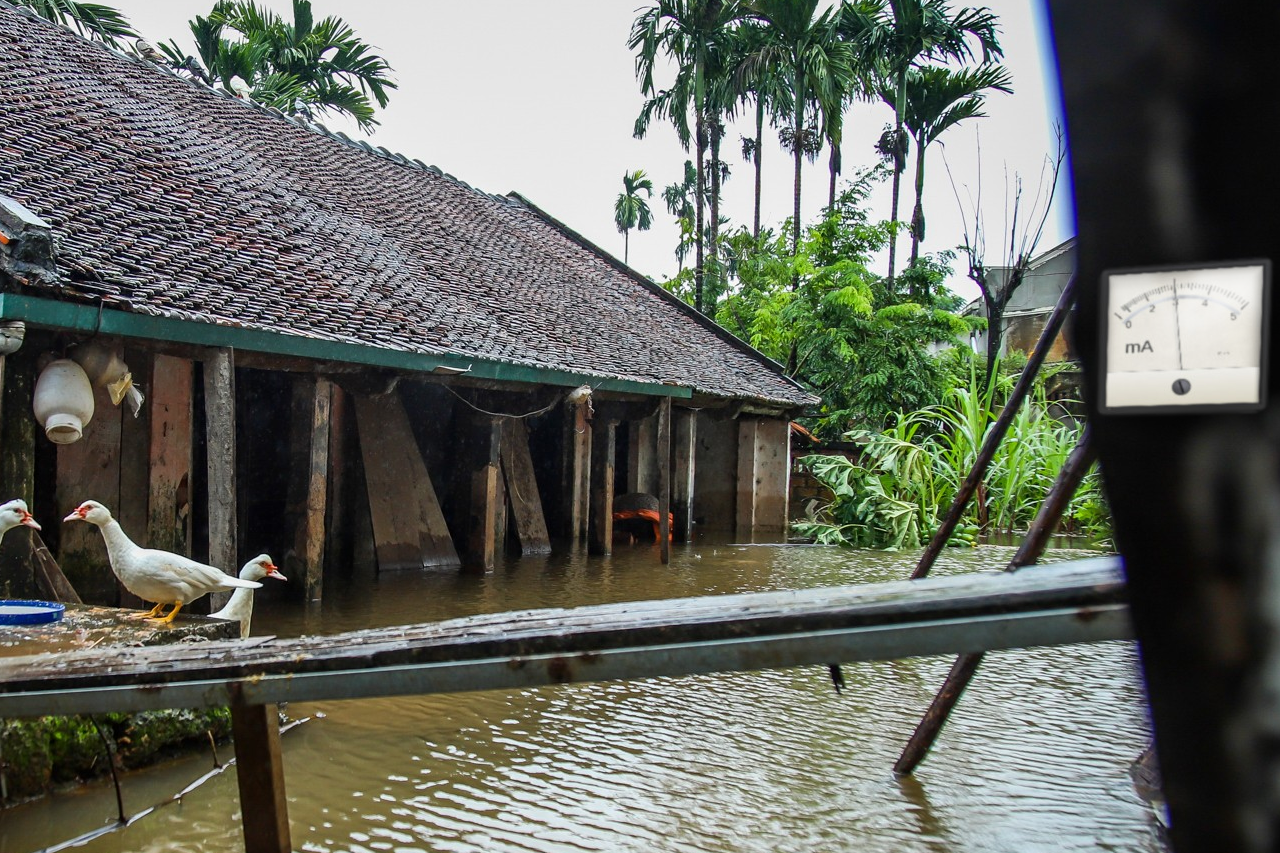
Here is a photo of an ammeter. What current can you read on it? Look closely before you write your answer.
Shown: 3 mA
